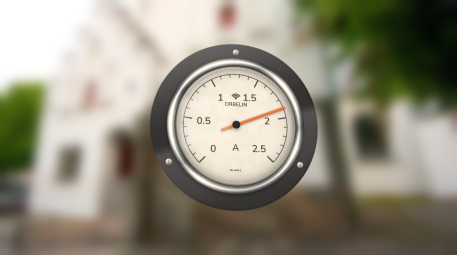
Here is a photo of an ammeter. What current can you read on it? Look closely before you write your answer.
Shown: 1.9 A
